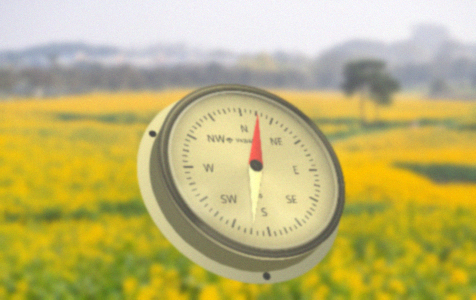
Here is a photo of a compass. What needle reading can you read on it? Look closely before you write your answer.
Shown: 15 °
